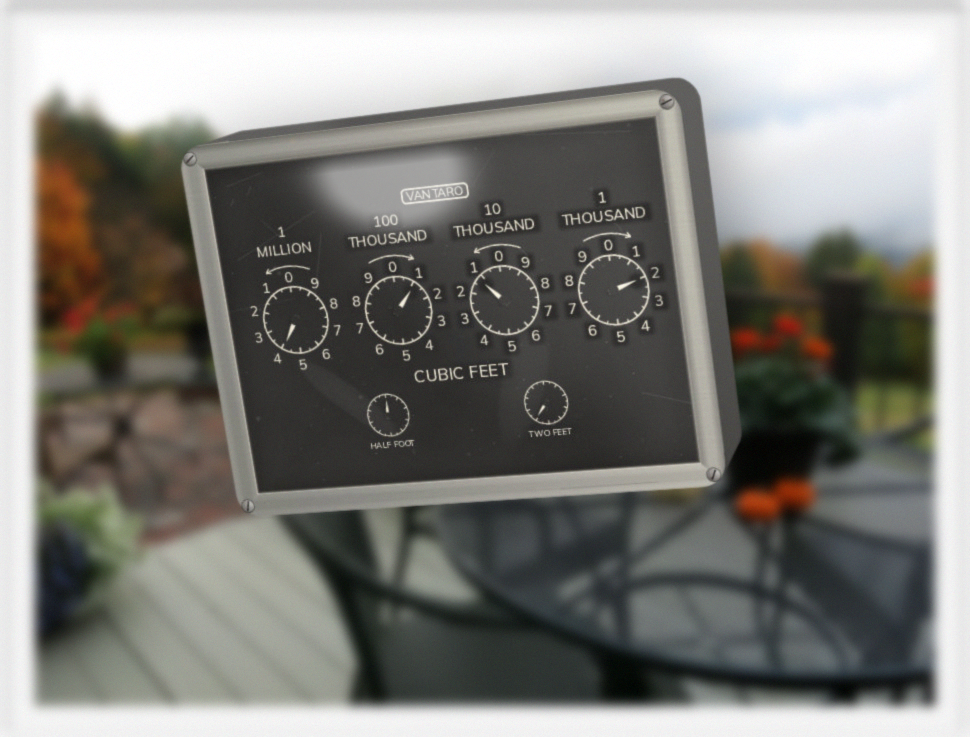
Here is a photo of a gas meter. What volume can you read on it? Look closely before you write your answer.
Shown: 411200 ft³
